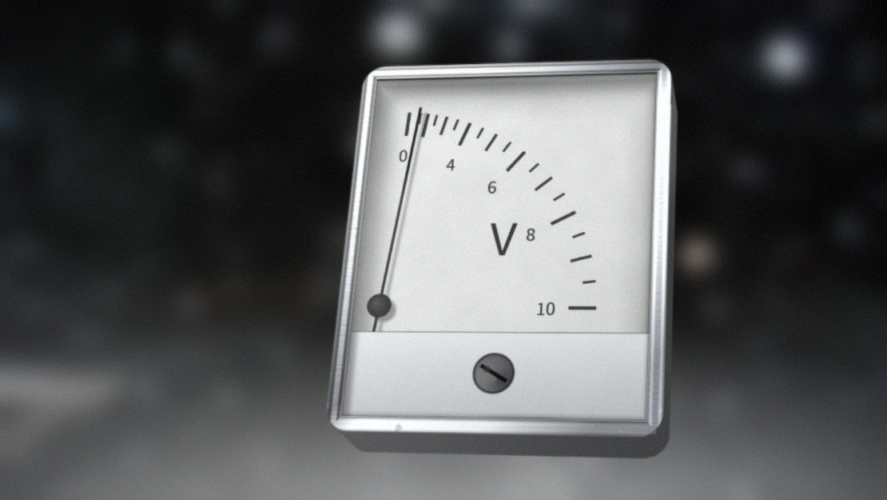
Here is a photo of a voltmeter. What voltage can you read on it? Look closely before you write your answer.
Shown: 1.5 V
